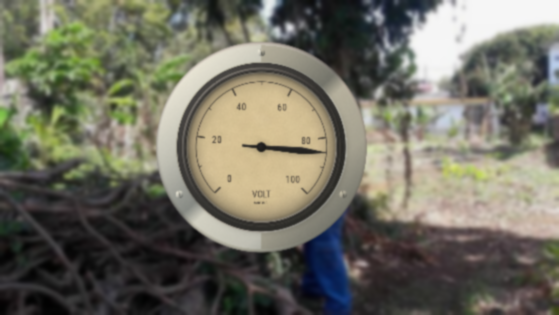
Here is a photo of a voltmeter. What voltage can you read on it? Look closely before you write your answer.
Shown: 85 V
